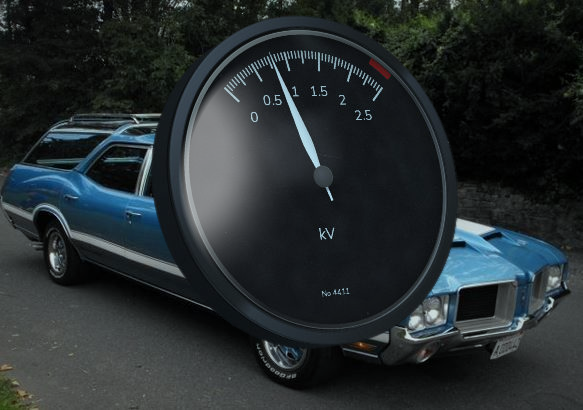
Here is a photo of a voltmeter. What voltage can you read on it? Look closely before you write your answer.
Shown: 0.75 kV
